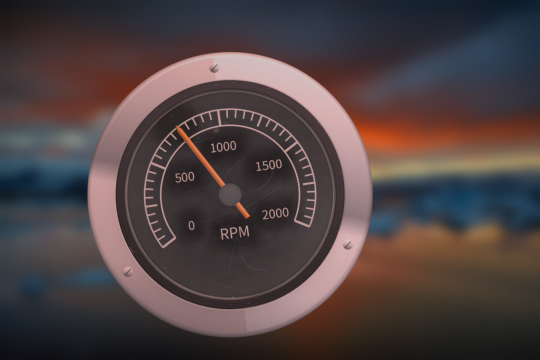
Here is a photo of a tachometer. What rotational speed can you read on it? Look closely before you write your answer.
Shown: 750 rpm
